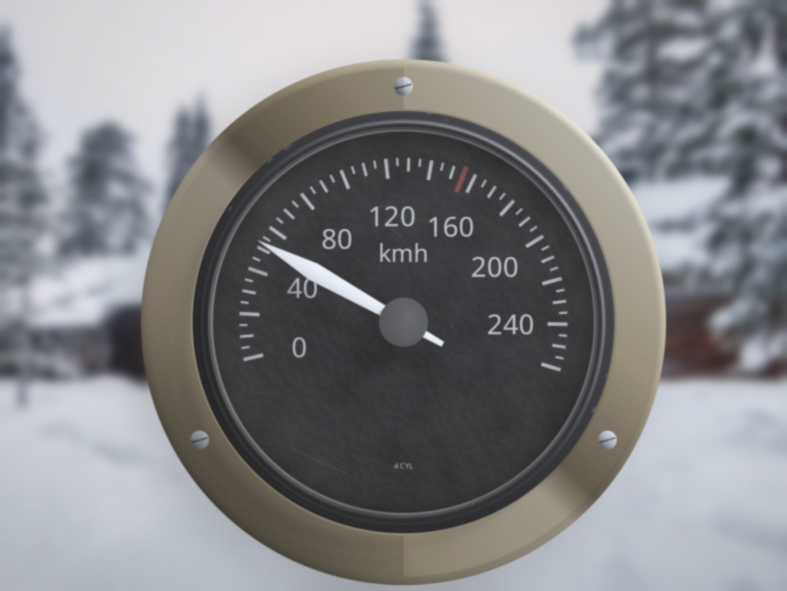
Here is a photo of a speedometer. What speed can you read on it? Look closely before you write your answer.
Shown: 52.5 km/h
